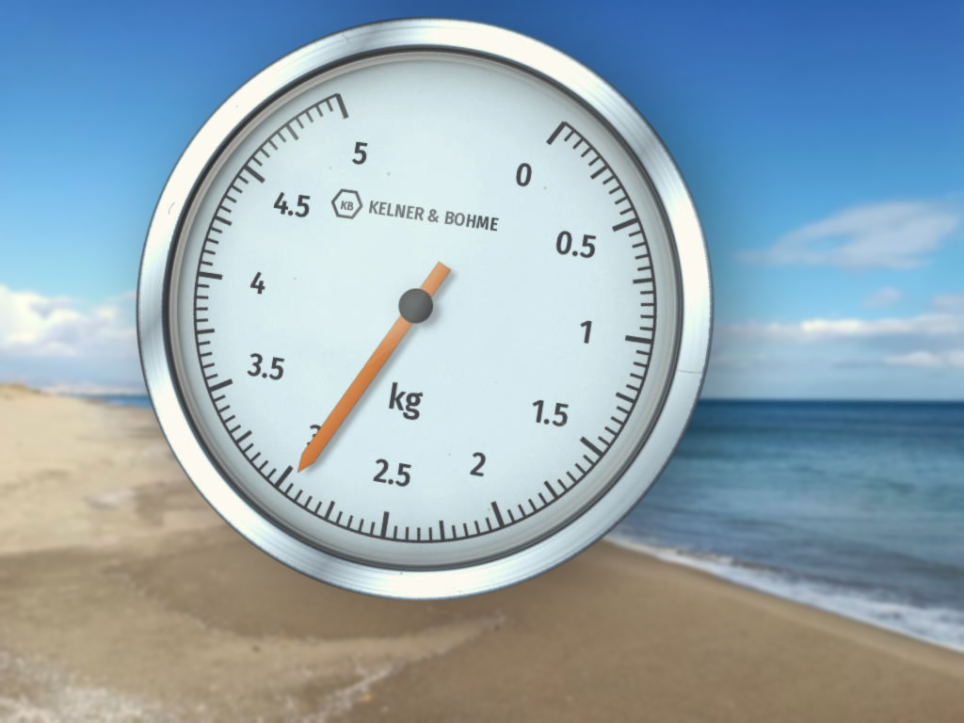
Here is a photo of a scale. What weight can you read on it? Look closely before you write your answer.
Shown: 2.95 kg
